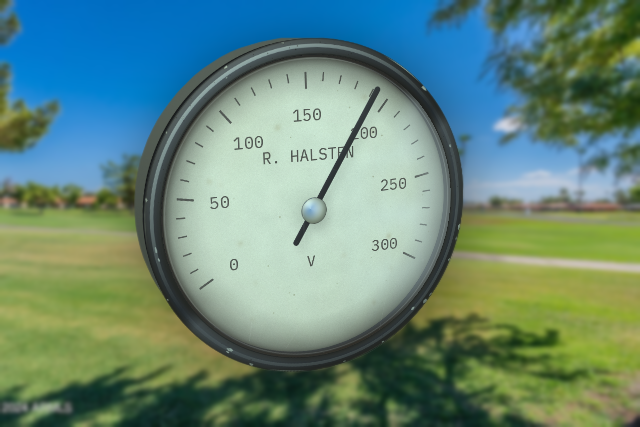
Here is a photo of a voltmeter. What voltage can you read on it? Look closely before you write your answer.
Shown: 190 V
